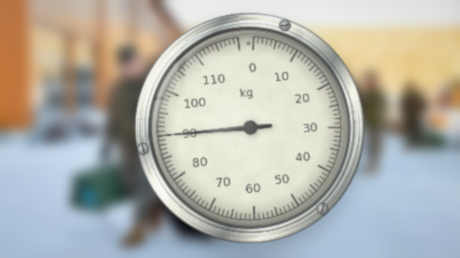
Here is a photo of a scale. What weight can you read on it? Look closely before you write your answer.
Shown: 90 kg
